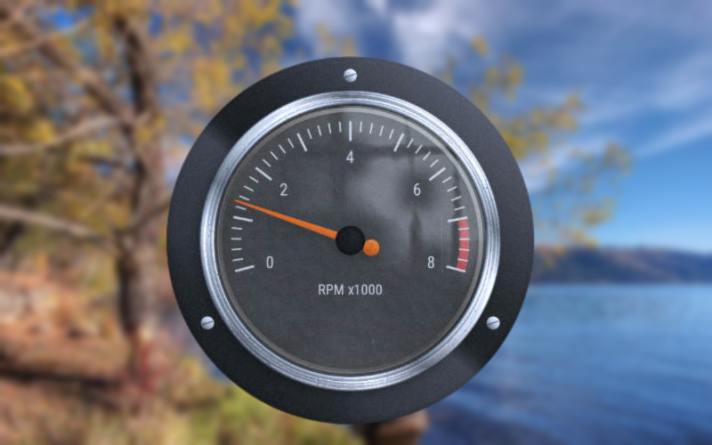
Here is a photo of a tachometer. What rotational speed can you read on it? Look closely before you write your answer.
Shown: 1300 rpm
